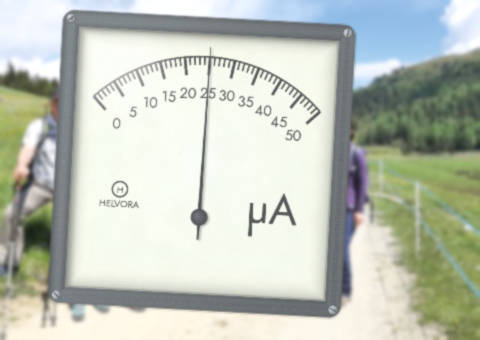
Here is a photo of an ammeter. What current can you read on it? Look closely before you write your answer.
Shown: 25 µA
